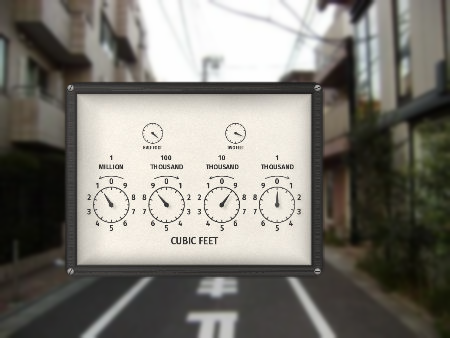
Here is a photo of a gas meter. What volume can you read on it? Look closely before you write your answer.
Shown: 89000 ft³
